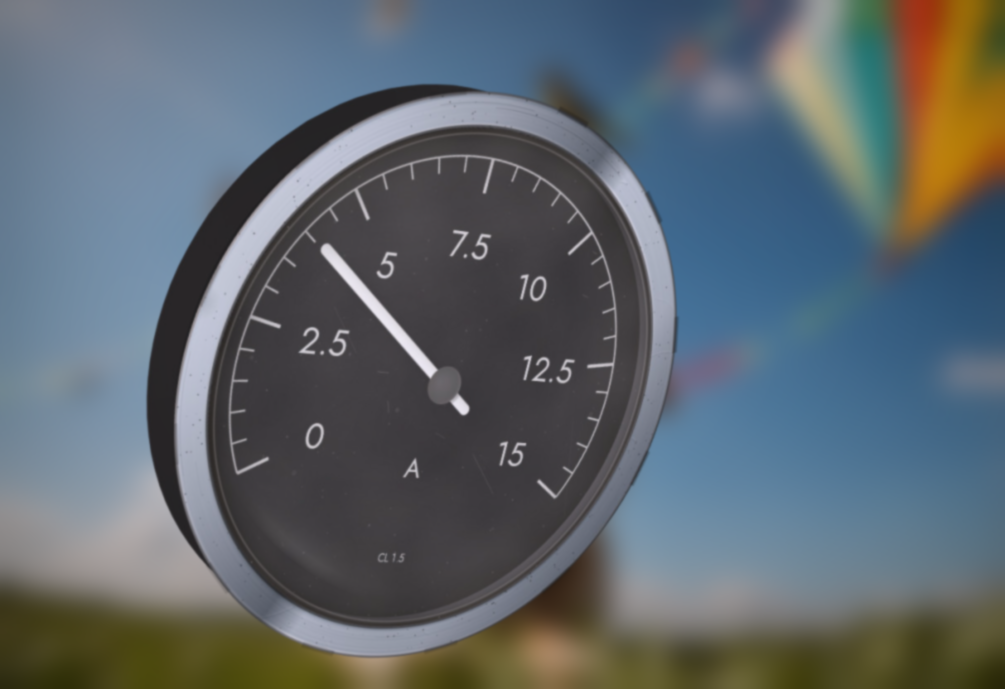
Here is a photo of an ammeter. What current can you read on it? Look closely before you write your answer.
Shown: 4 A
